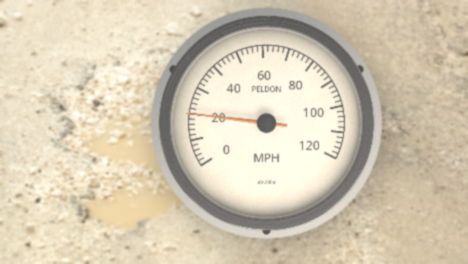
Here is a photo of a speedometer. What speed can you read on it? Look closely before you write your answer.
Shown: 20 mph
